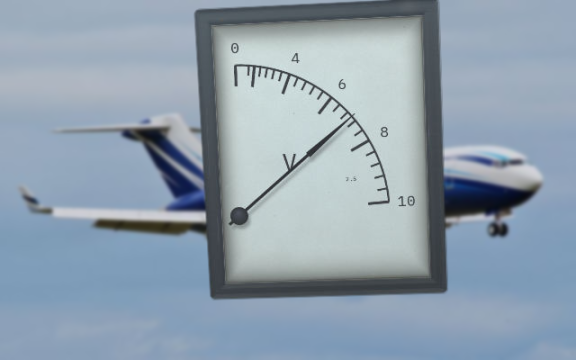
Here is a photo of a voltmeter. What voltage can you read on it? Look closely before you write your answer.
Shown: 7 V
